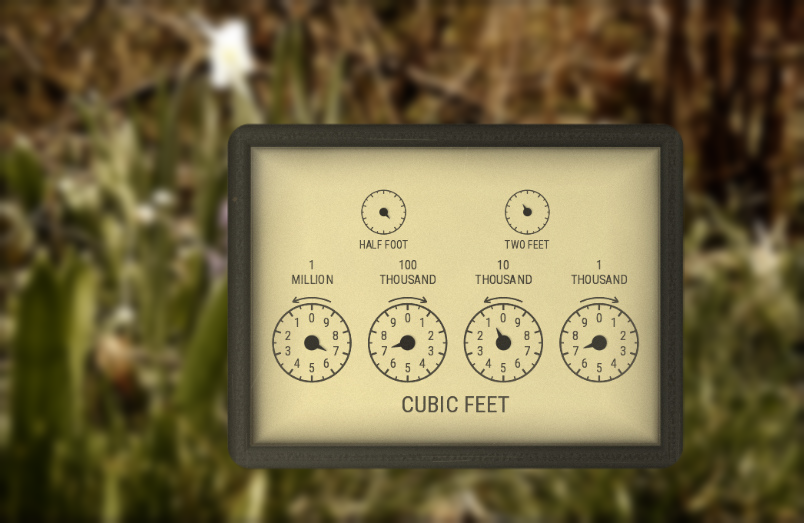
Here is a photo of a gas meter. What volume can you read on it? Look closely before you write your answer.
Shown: 670700 ft³
